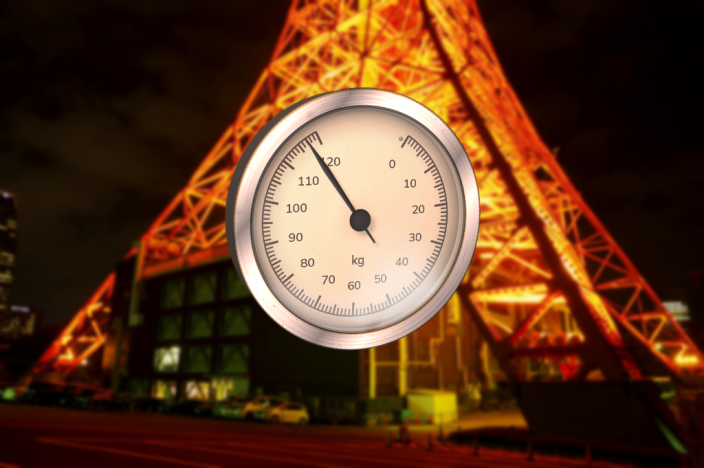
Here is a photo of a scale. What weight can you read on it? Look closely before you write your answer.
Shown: 117 kg
